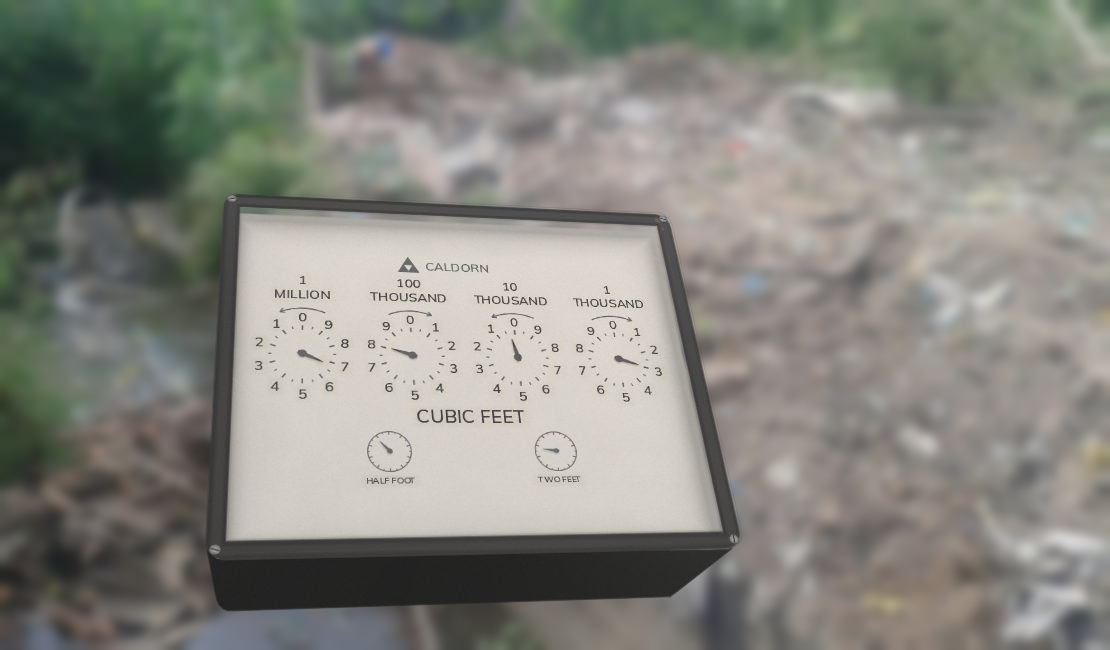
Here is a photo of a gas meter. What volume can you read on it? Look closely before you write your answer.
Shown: 680300 ft³
